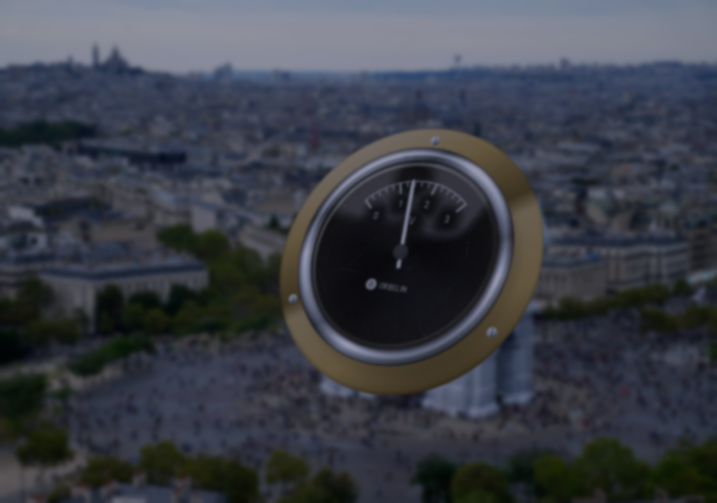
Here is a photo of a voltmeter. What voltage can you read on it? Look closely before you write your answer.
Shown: 1.4 V
